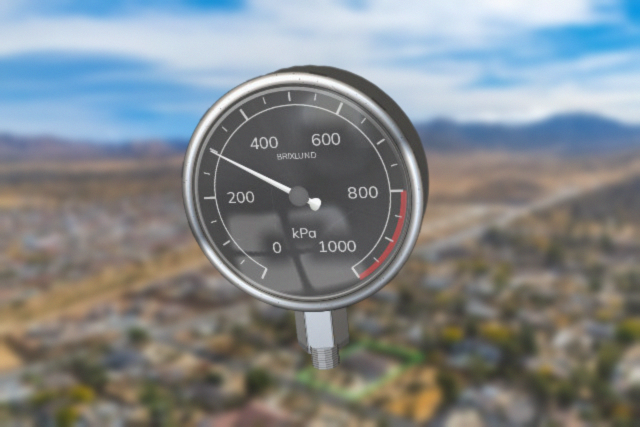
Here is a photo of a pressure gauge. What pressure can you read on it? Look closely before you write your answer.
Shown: 300 kPa
